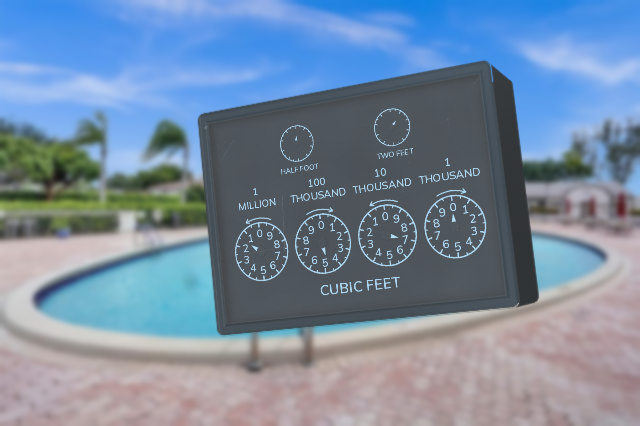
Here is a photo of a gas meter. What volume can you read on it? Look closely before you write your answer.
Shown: 147000 ft³
